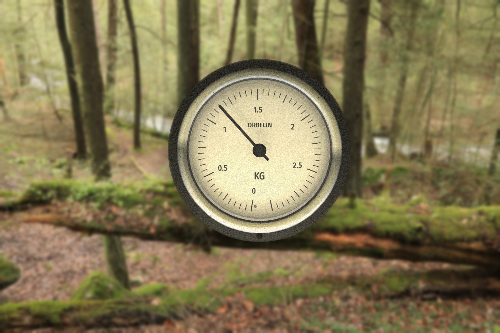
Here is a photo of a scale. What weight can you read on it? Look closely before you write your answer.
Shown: 1.15 kg
